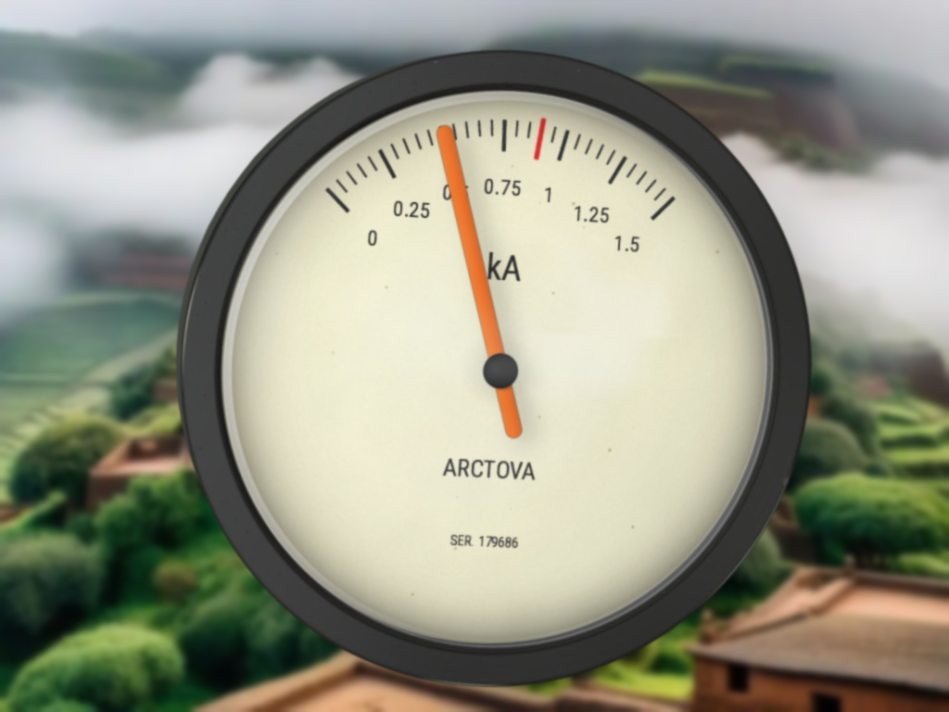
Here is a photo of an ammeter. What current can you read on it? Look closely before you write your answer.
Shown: 0.5 kA
